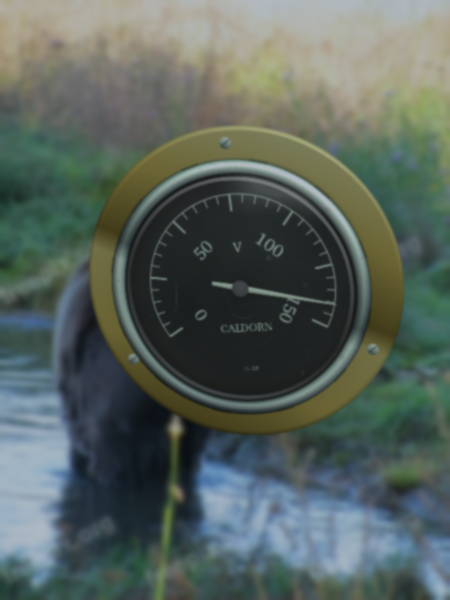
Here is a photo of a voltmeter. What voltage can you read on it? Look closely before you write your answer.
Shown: 140 V
